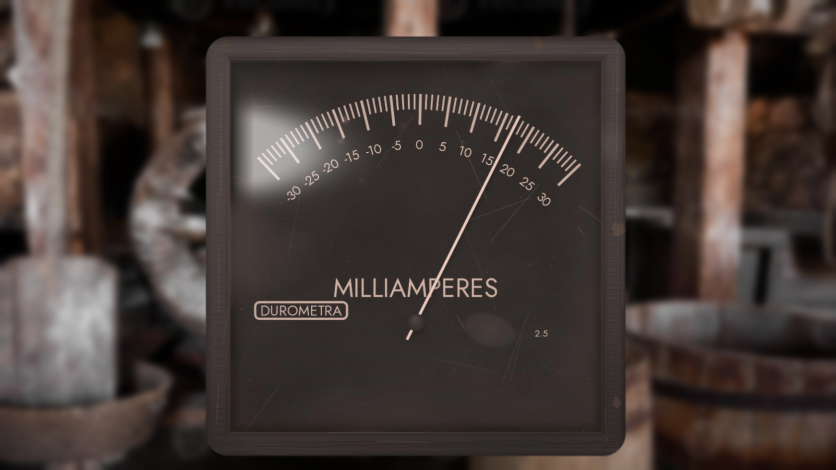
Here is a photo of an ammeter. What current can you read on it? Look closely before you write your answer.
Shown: 17 mA
